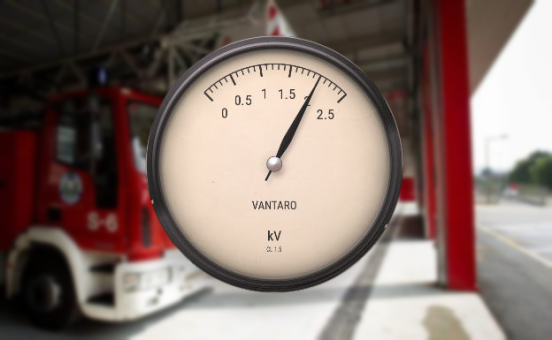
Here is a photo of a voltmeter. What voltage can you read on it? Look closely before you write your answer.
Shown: 2 kV
